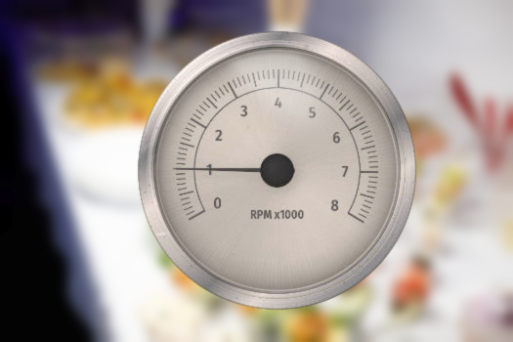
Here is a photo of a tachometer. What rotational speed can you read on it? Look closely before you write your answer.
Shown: 1000 rpm
